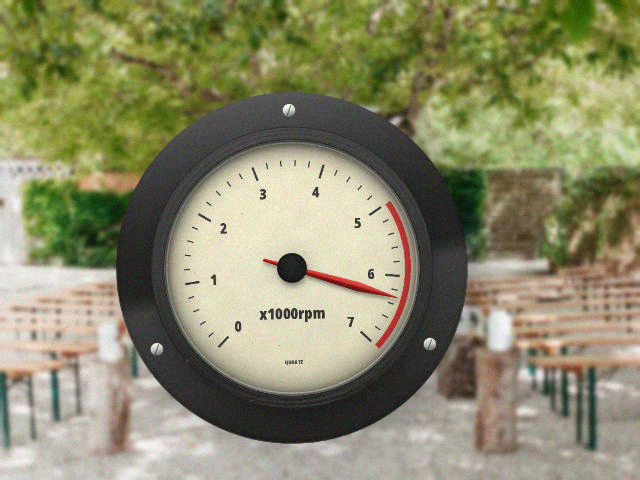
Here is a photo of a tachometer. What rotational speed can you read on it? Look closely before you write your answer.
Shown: 6300 rpm
